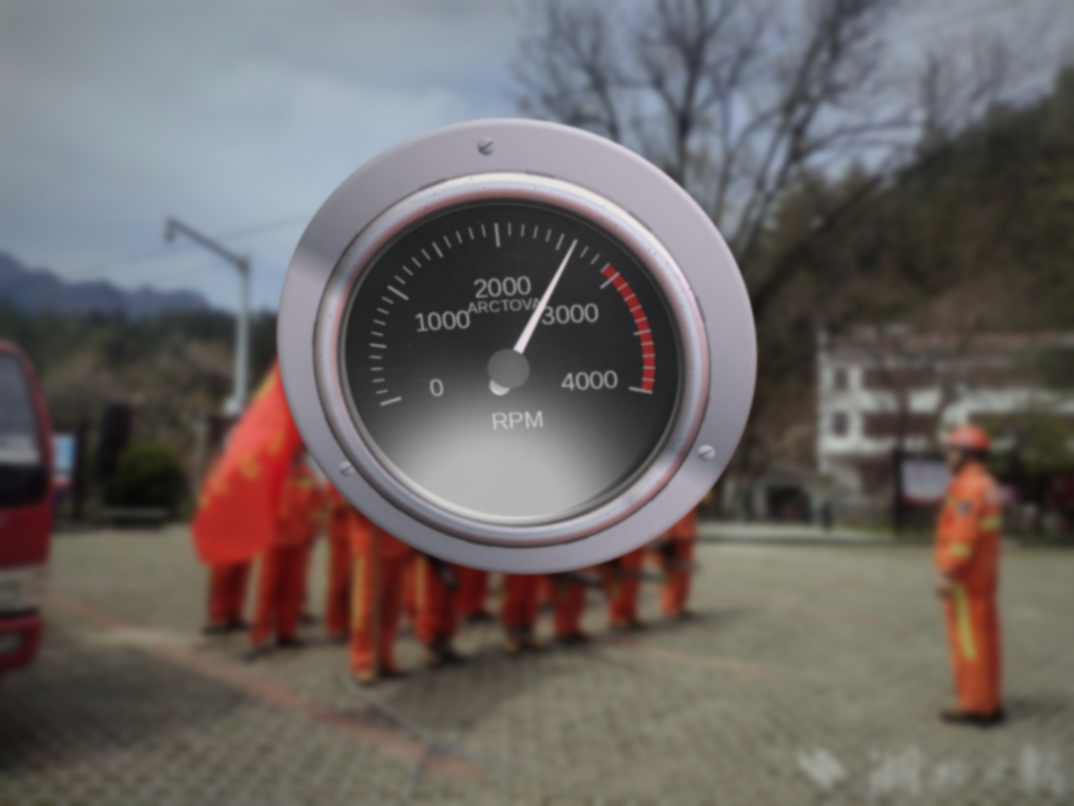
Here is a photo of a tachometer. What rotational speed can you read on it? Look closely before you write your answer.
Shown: 2600 rpm
